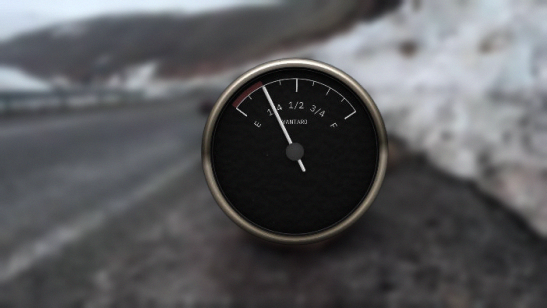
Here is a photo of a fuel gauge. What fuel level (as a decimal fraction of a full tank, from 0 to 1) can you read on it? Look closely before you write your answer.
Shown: 0.25
